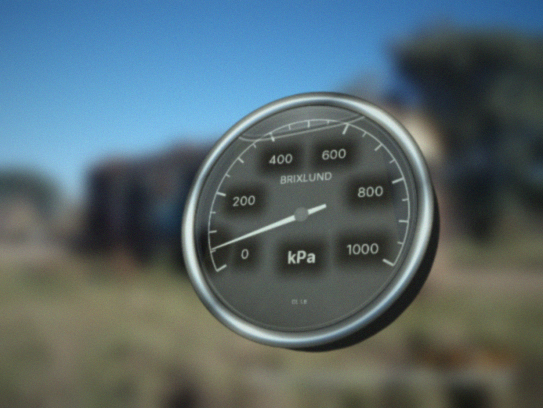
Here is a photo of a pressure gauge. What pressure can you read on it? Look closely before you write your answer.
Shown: 50 kPa
